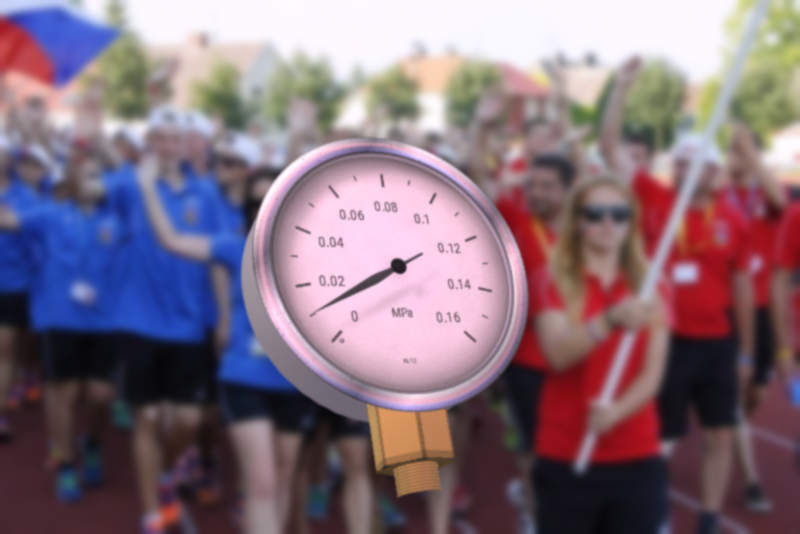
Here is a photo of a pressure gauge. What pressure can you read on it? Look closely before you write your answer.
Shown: 0.01 MPa
